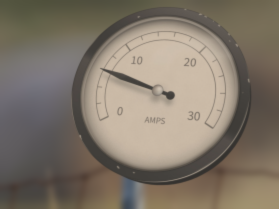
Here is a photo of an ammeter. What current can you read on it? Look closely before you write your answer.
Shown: 6 A
